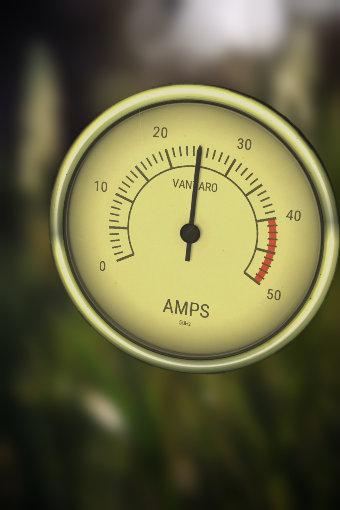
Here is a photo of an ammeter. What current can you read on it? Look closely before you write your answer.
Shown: 25 A
